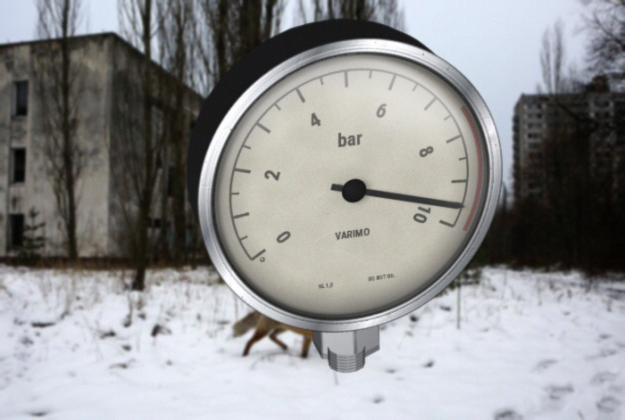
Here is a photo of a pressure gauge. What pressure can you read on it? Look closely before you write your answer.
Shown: 9.5 bar
